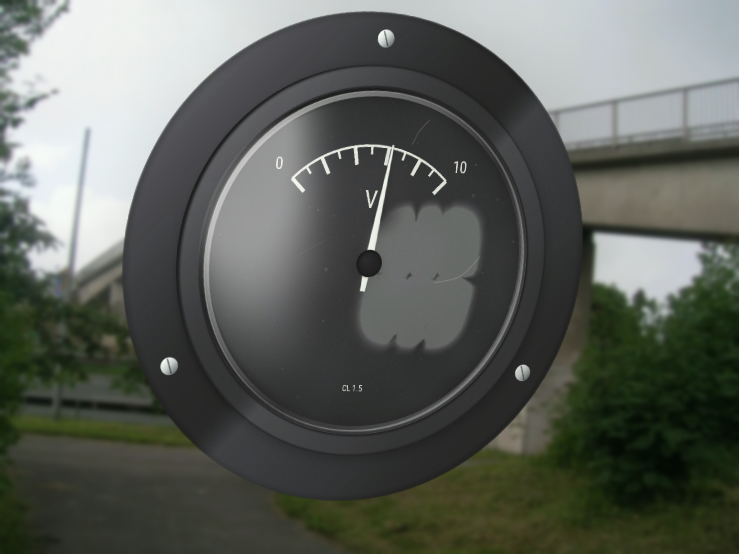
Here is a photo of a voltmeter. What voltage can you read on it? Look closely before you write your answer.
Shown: 6 V
